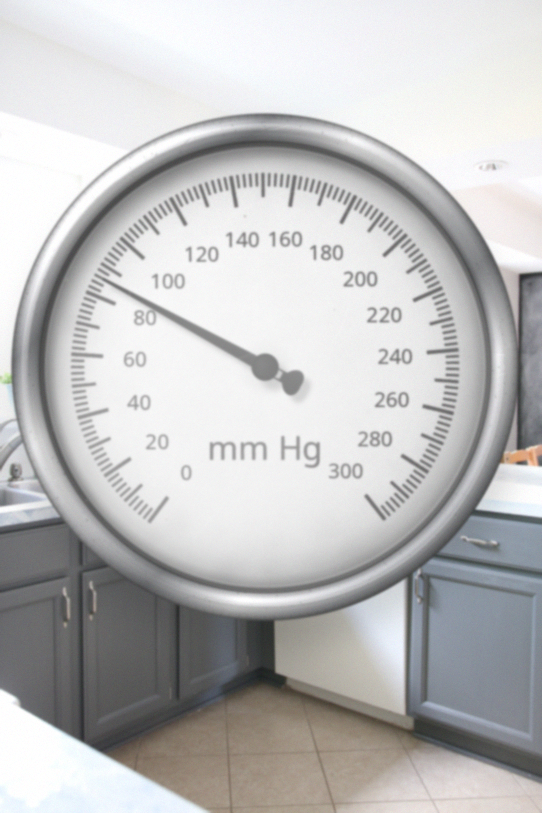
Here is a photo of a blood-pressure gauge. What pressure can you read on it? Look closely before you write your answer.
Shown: 86 mmHg
